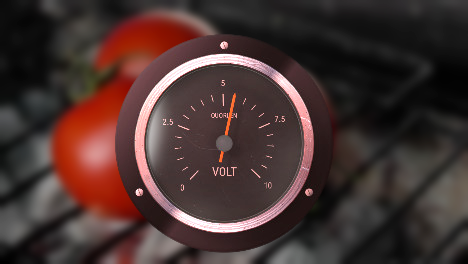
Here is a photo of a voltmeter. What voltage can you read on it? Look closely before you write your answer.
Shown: 5.5 V
